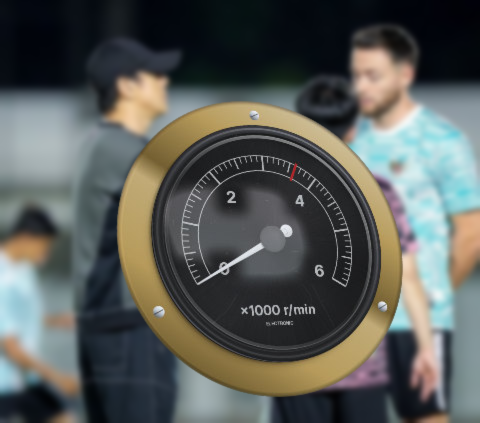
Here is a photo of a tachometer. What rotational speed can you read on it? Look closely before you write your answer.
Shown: 0 rpm
